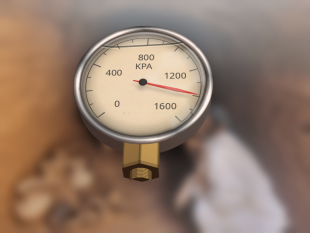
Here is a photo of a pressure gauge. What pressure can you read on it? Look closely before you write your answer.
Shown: 1400 kPa
